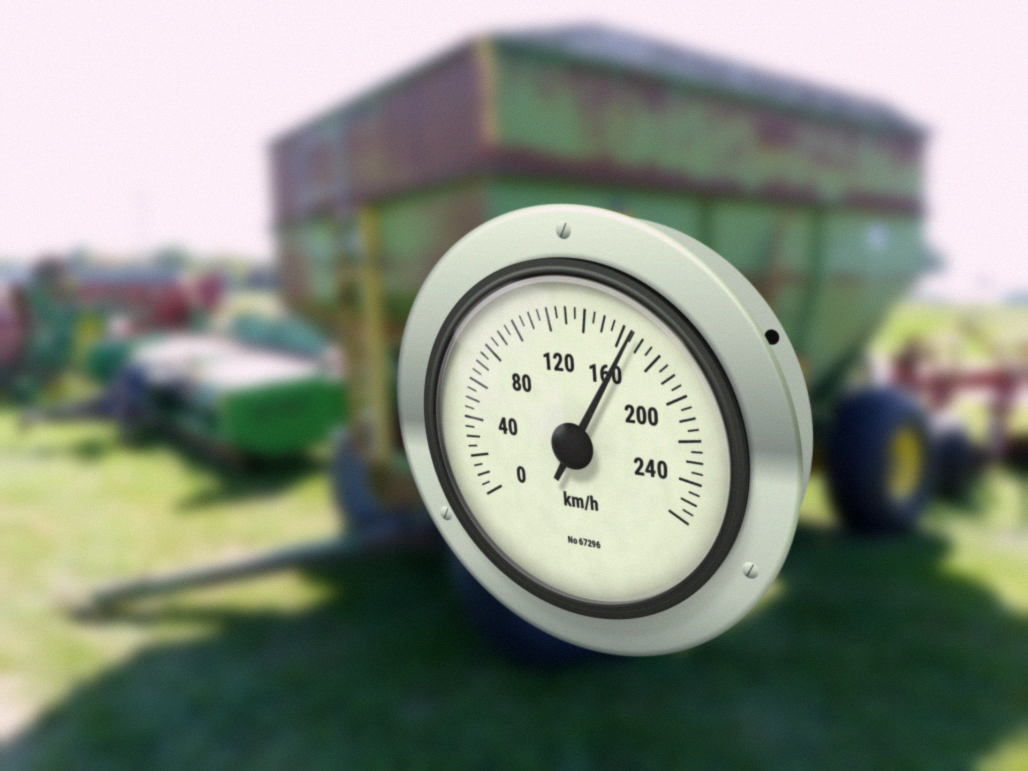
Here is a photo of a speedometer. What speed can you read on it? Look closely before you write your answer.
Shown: 165 km/h
